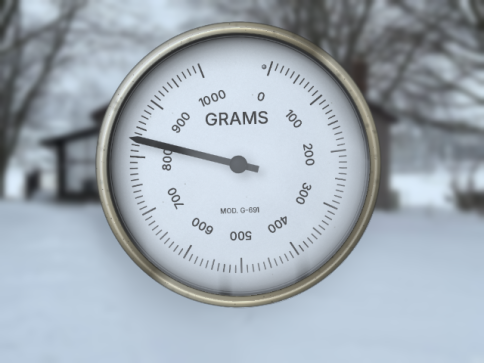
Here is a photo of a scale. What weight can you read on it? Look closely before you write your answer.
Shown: 830 g
